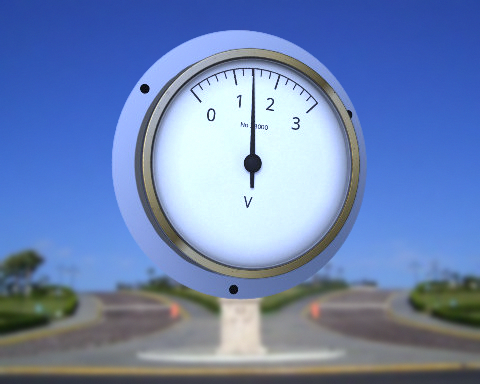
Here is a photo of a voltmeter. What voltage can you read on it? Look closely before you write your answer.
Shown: 1.4 V
